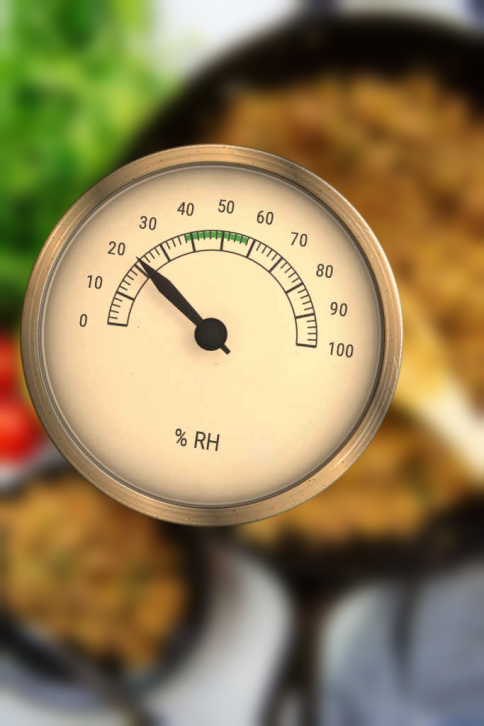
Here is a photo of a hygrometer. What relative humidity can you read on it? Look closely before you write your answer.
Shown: 22 %
